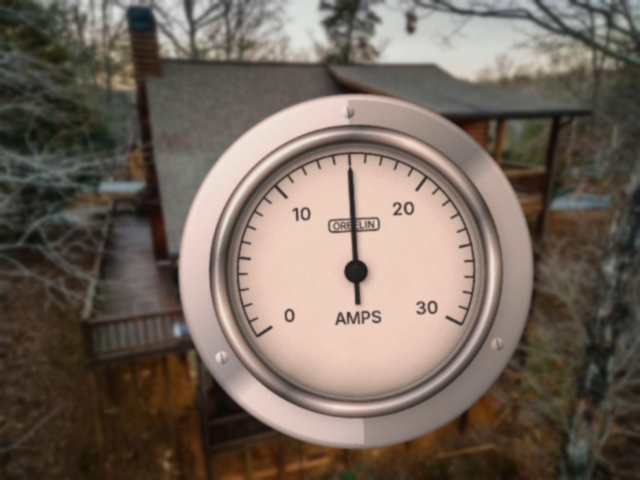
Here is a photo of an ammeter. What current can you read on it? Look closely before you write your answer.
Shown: 15 A
